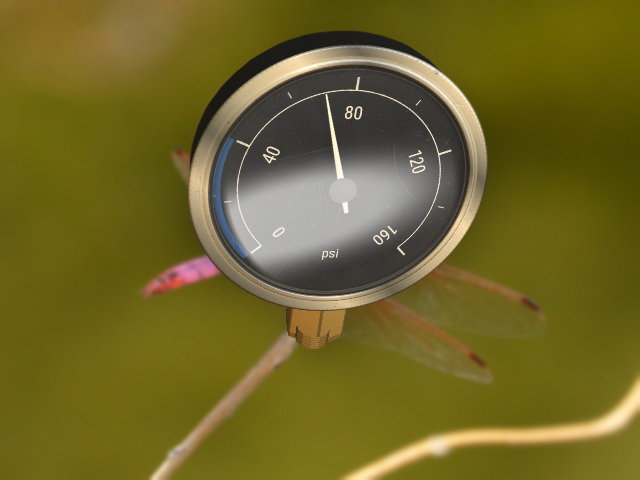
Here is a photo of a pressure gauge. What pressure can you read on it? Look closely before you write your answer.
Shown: 70 psi
